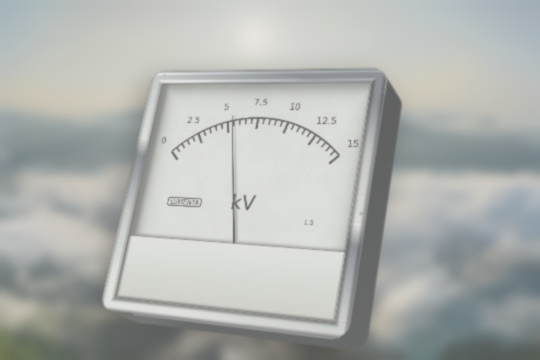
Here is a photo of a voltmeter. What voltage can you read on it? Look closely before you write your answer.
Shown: 5.5 kV
